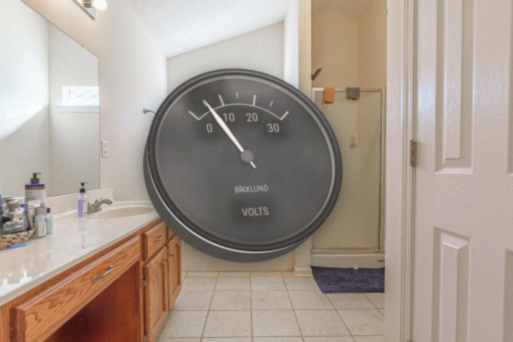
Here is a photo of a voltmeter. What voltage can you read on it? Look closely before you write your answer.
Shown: 5 V
